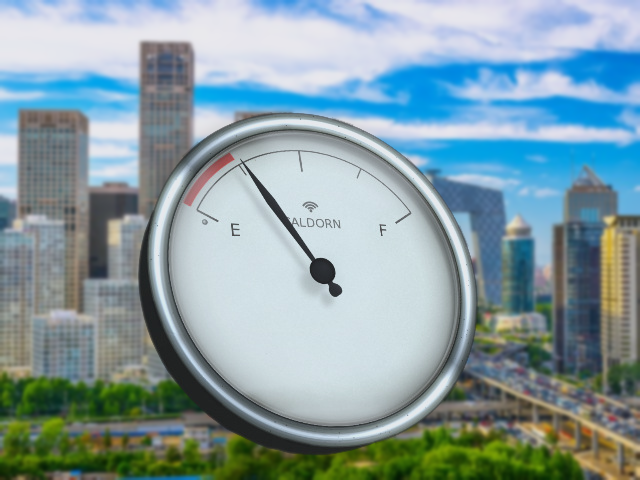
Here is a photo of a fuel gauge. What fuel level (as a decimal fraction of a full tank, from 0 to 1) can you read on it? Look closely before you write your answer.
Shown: 0.25
